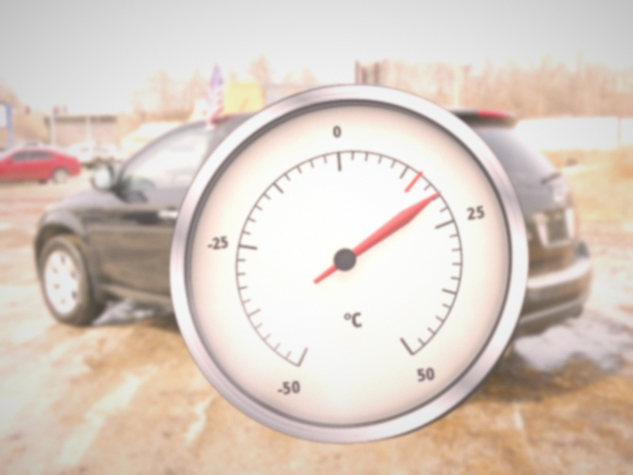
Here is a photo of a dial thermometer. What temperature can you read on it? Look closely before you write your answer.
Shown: 20 °C
